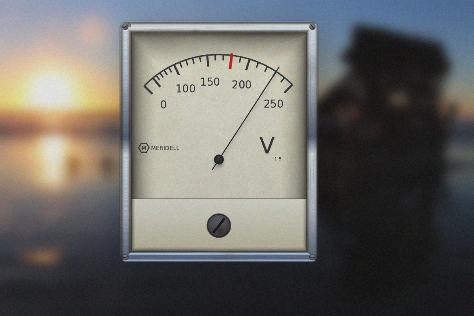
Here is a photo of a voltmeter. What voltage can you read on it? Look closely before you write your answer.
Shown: 230 V
